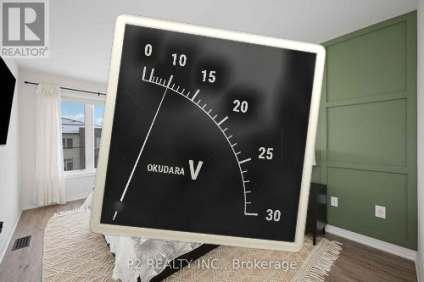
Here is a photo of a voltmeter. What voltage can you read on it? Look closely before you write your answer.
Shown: 10 V
